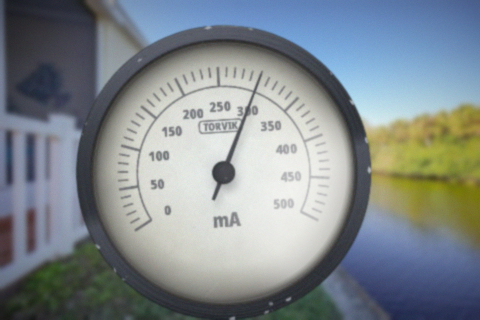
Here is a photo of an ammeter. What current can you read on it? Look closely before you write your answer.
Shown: 300 mA
